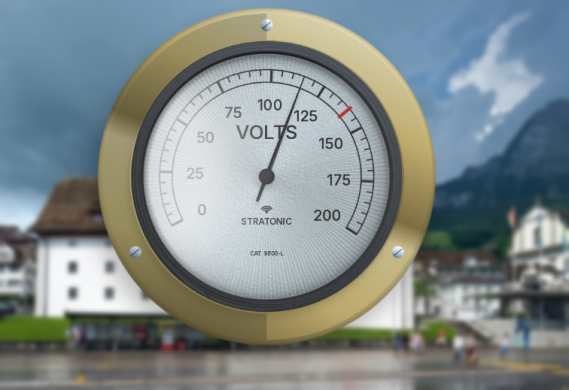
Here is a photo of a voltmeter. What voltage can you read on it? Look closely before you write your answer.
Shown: 115 V
